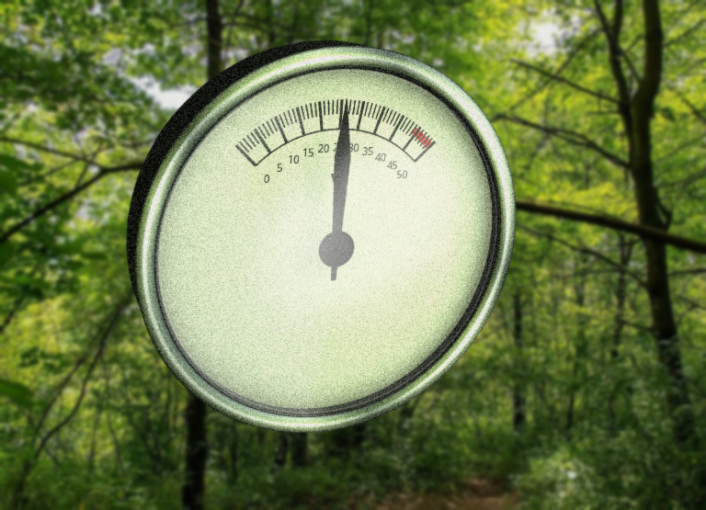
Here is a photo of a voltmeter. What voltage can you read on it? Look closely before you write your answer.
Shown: 25 V
